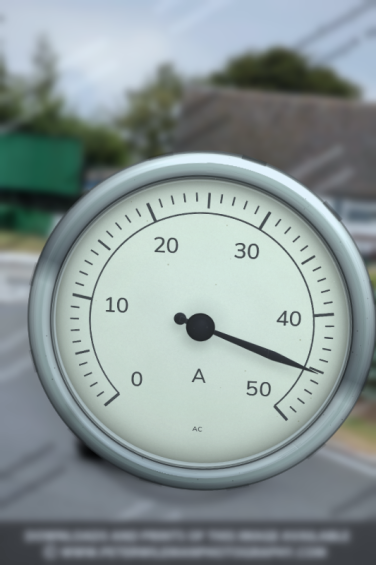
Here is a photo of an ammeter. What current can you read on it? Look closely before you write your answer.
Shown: 45 A
